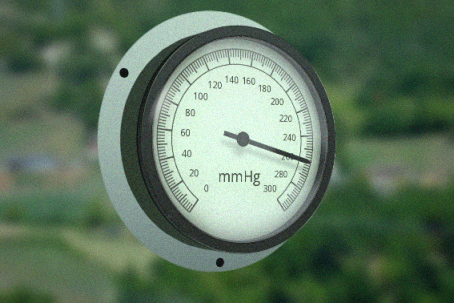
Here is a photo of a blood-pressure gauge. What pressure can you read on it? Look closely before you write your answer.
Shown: 260 mmHg
